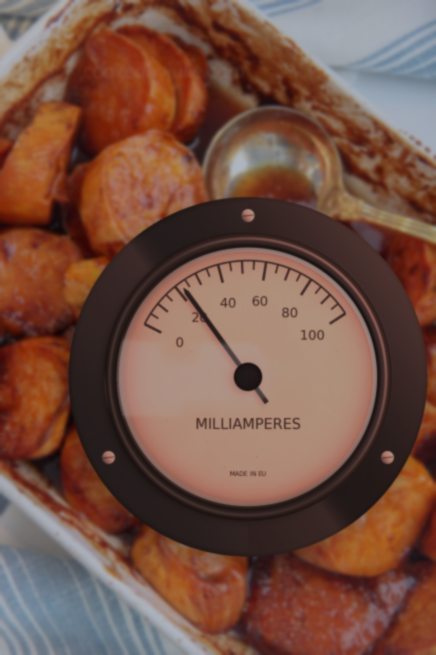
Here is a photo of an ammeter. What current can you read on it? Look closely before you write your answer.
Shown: 22.5 mA
